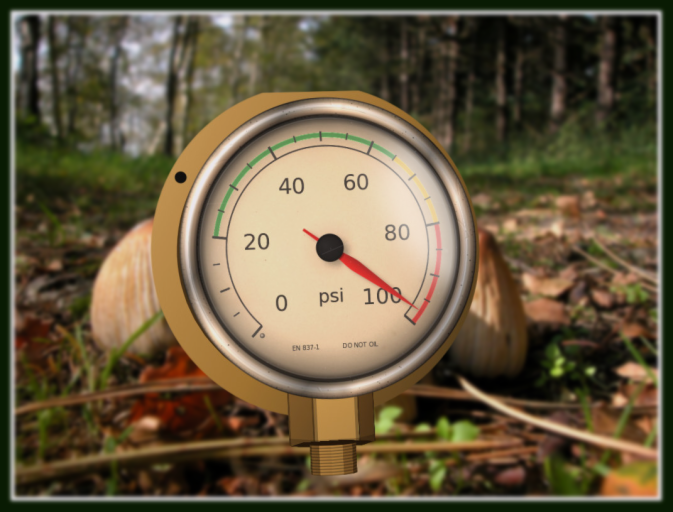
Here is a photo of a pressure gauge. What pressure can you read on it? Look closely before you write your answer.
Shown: 97.5 psi
